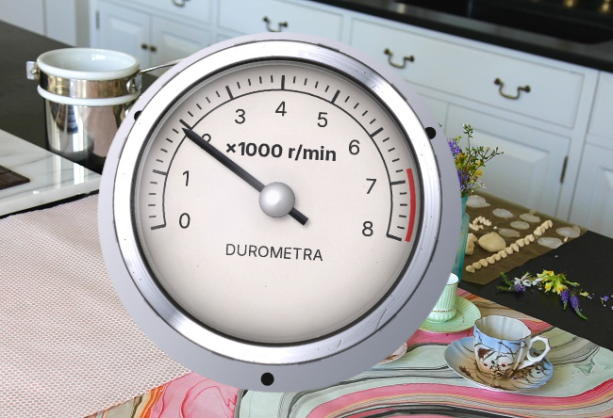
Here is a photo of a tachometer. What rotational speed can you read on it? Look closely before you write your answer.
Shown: 1900 rpm
